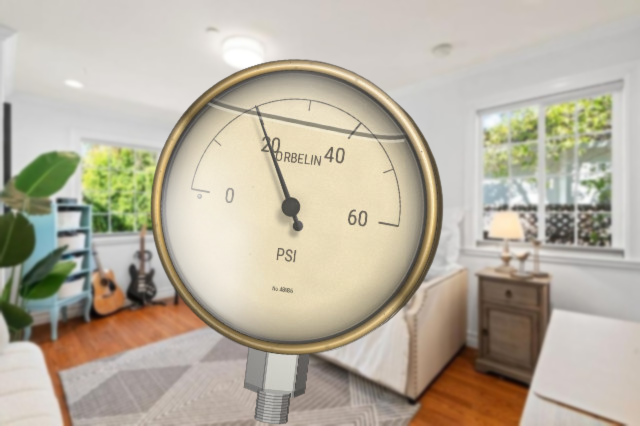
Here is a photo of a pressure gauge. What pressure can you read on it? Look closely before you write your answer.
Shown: 20 psi
